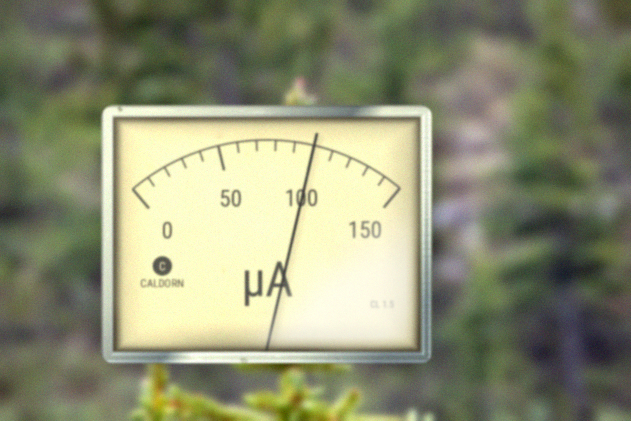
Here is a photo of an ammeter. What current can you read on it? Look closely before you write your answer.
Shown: 100 µA
